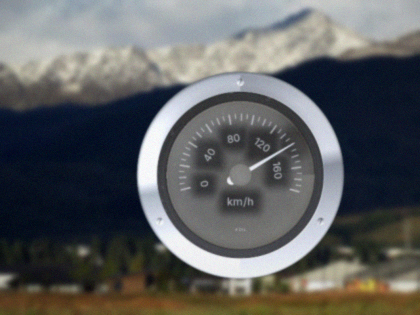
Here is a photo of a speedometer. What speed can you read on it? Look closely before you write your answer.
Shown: 140 km/h
